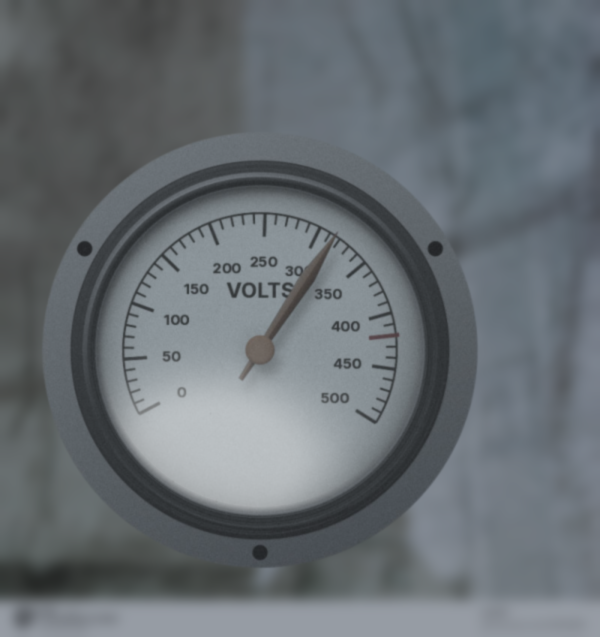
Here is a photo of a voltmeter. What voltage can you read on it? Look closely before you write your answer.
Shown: 315 V
